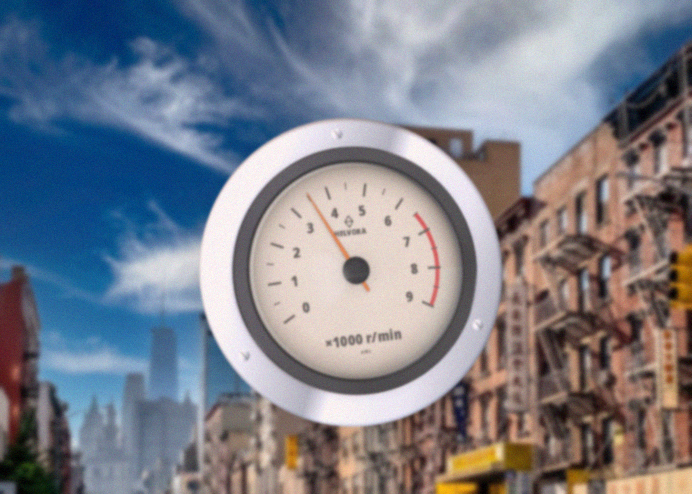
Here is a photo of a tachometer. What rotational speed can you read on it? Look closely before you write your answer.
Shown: 3500 rpm
